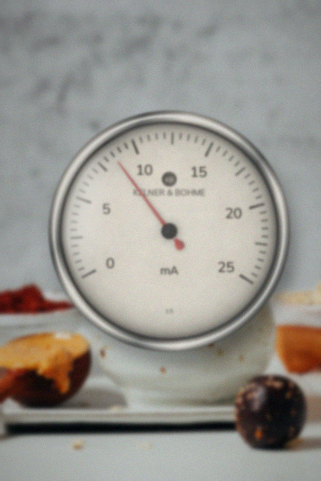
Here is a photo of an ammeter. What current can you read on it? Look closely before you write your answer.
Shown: 8.5 mA
